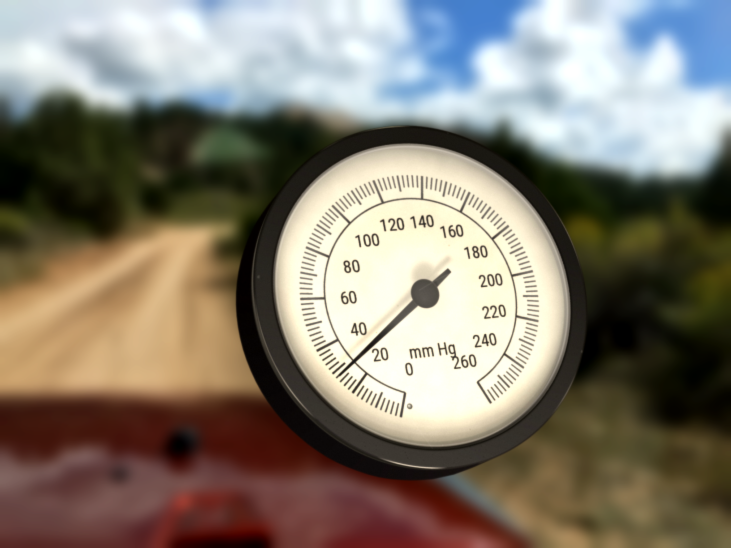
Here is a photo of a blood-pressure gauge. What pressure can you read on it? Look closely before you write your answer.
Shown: 28 mmHg
